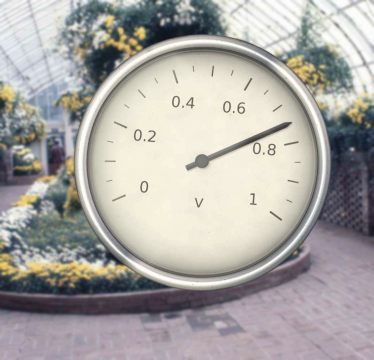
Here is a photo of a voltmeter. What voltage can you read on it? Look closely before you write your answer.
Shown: 0.75 V
